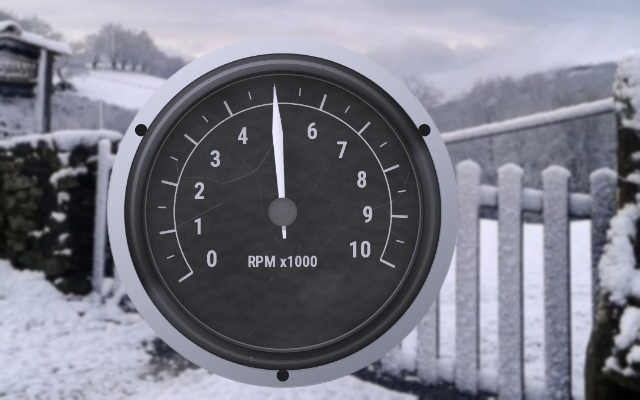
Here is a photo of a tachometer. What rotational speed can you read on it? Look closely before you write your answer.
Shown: 5000 rpm
